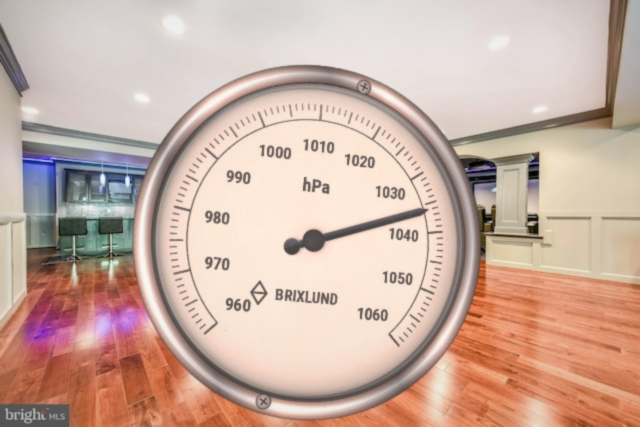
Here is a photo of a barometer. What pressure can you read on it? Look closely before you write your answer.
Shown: 1036 hPa
